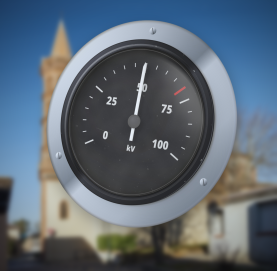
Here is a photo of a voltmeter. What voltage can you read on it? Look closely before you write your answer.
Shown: 50 kV
